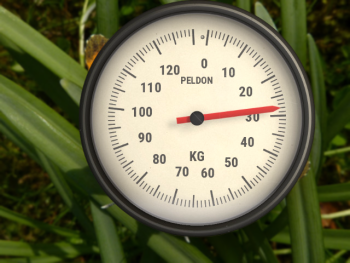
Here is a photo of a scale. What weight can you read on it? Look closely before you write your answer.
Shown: 28 kg
